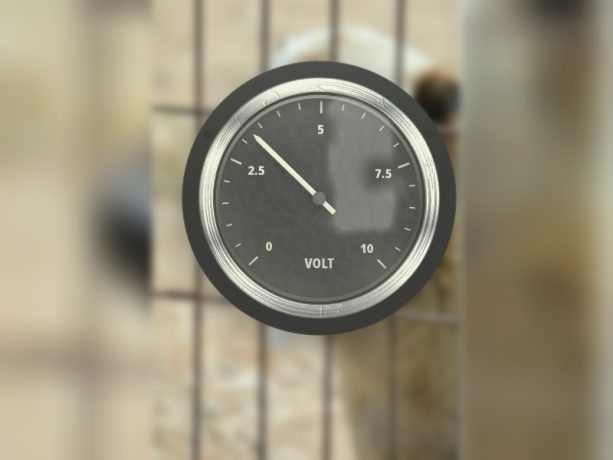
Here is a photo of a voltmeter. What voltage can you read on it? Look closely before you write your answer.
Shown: 3.25 V
